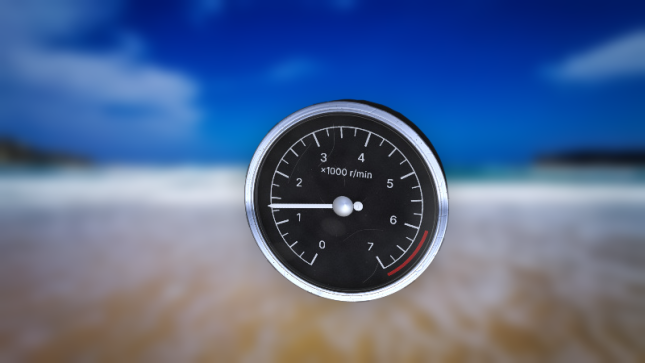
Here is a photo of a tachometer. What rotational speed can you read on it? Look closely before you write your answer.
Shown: 1375 rpm
